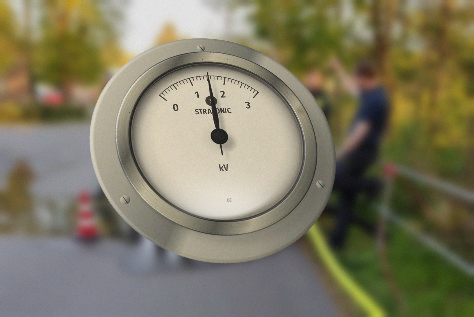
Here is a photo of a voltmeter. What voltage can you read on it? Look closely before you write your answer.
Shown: 1.5 kV
